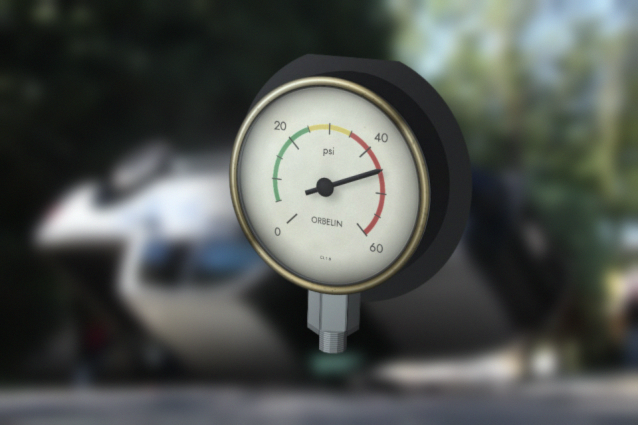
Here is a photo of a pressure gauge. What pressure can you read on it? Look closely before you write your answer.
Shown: 45 psi
